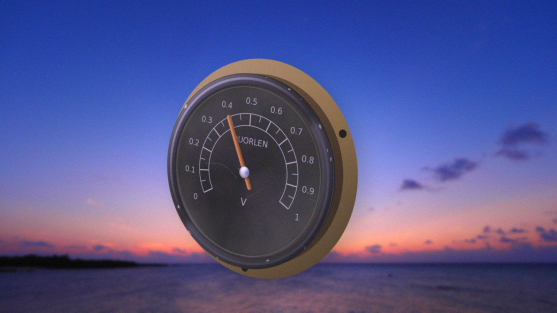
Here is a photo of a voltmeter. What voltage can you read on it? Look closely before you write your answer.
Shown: 0.4 V
